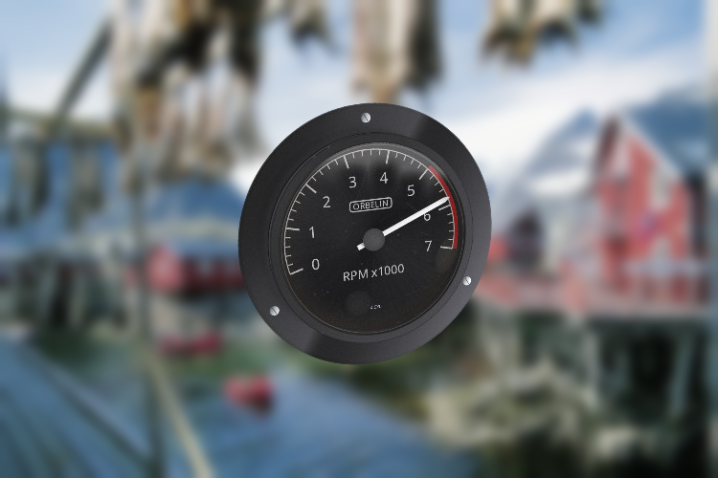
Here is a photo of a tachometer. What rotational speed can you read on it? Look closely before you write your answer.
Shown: 5800 rpm
